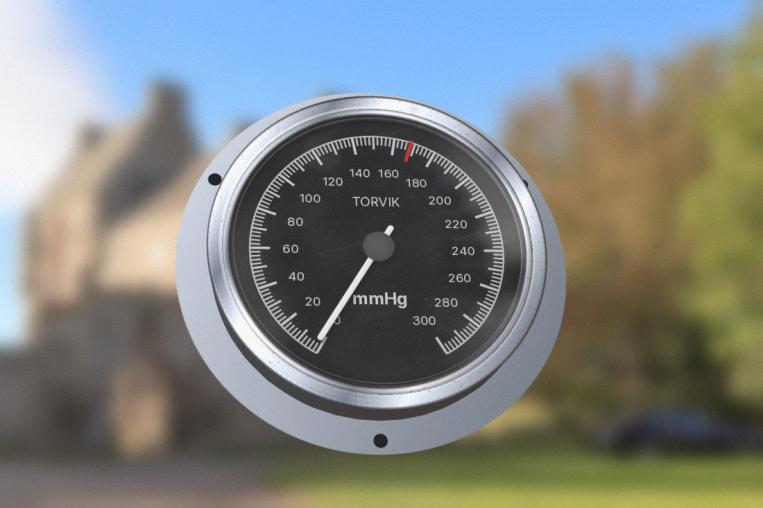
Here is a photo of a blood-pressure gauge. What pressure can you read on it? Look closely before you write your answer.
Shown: 2 mmHg
